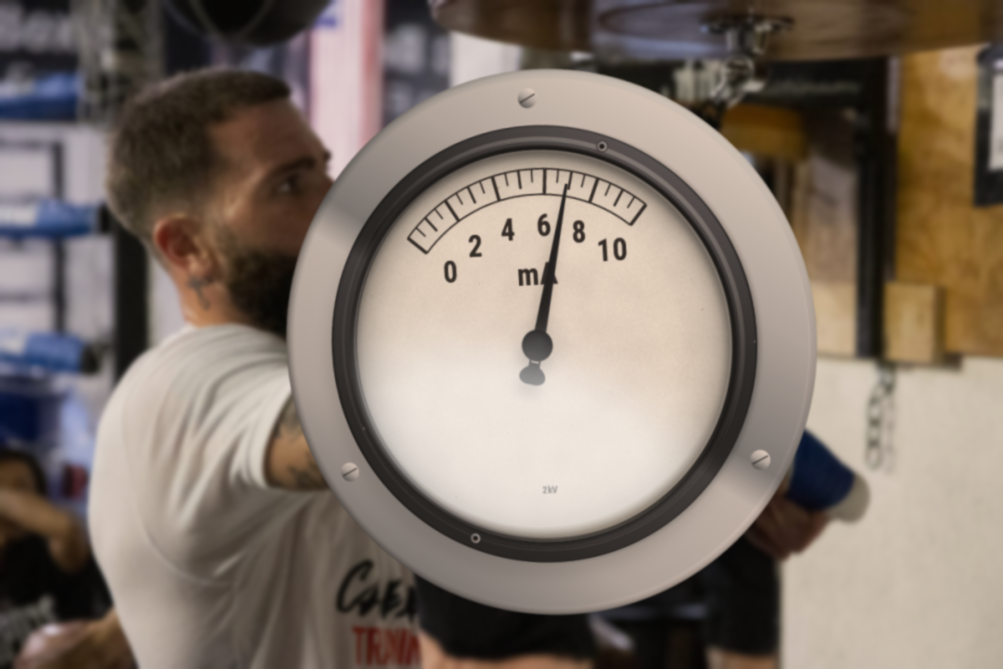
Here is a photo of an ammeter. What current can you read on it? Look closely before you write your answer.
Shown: 7 mA
